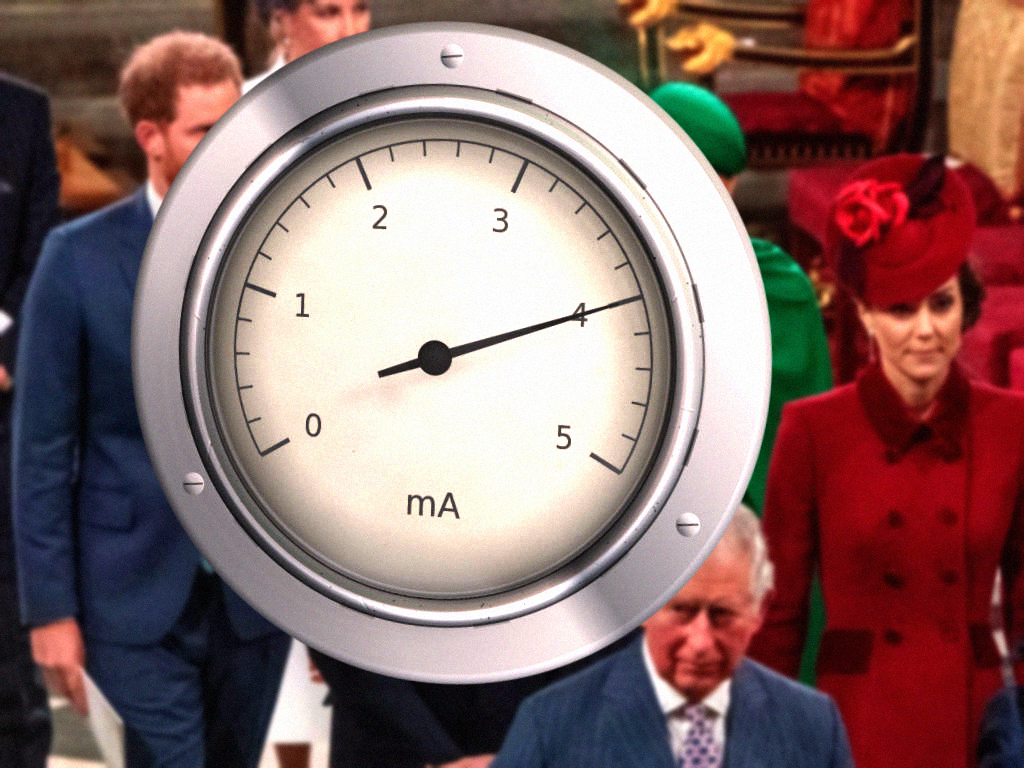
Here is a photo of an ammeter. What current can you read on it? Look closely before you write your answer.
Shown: 4 mA
